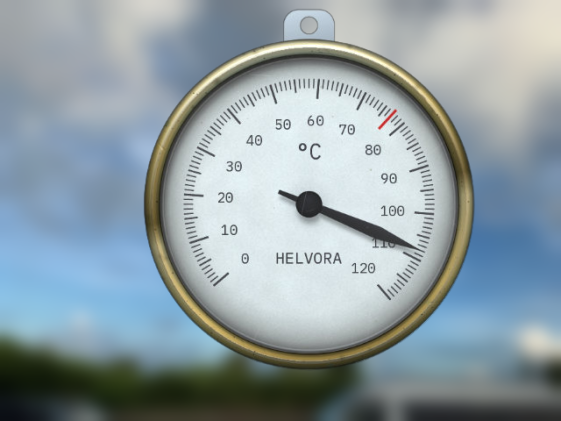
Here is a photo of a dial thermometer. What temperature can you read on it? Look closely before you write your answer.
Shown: 108 °C
